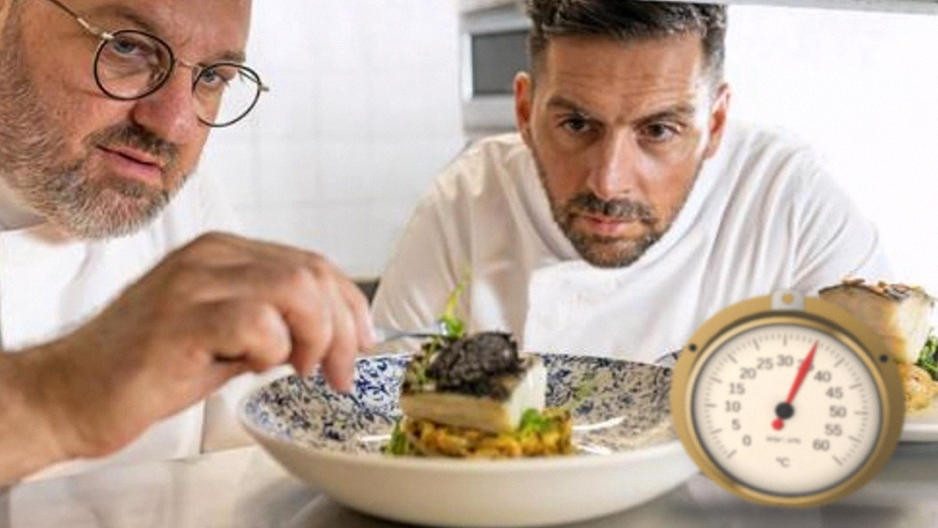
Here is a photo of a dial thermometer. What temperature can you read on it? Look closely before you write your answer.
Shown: 35 °C
